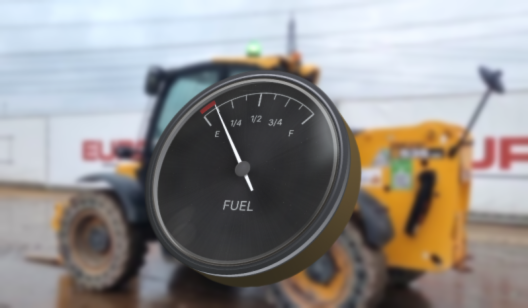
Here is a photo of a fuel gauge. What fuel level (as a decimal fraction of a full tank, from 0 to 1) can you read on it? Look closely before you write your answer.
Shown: 0.125
